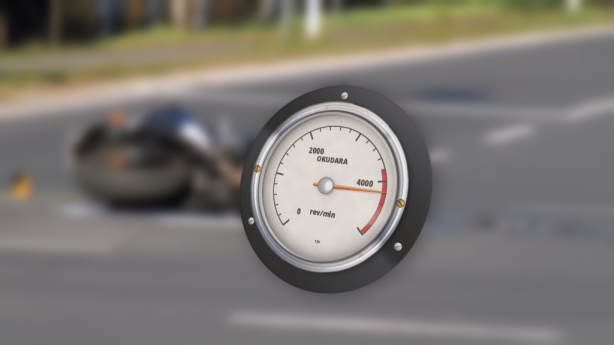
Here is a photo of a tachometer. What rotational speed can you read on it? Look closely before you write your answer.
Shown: 4200 rpm
